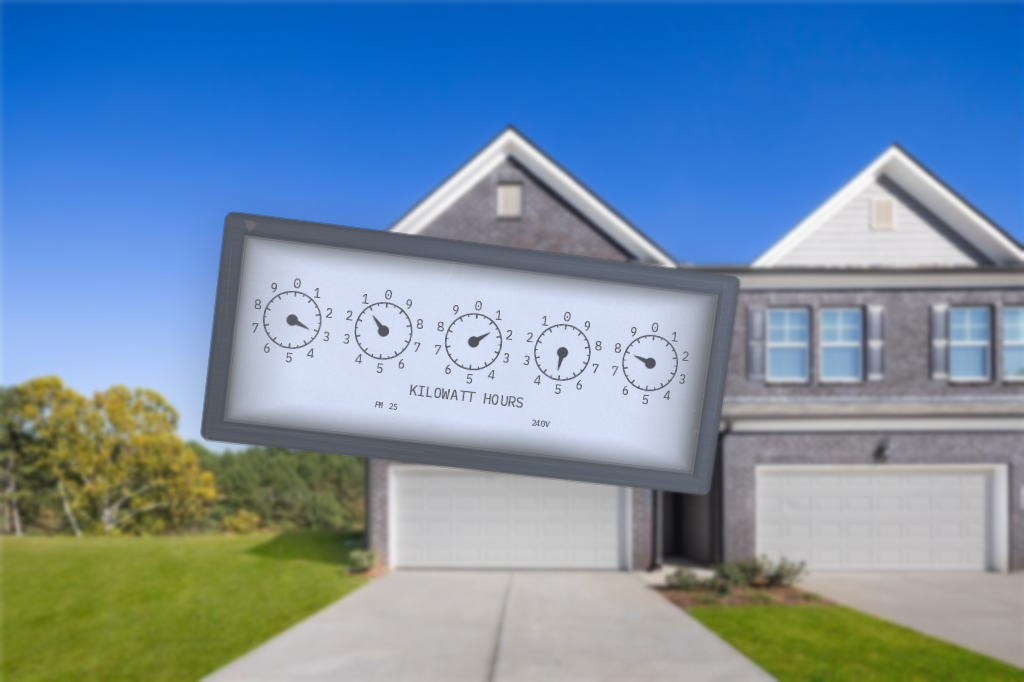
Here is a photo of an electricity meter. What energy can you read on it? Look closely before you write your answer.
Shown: 31148 kWh
